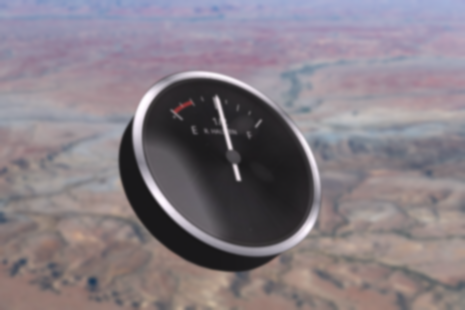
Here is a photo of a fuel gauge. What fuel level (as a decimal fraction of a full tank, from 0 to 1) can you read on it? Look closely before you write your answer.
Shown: 0.5
